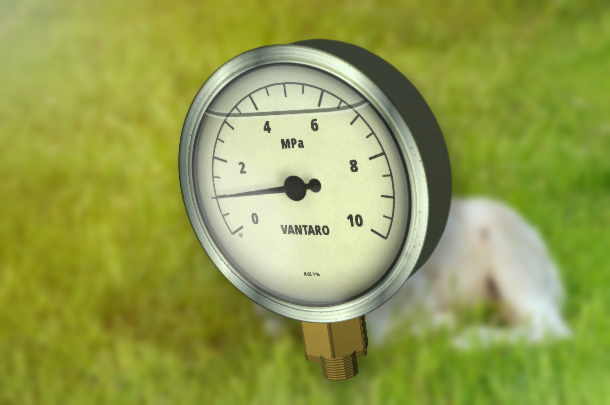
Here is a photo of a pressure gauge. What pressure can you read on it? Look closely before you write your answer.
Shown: 1 MPa
